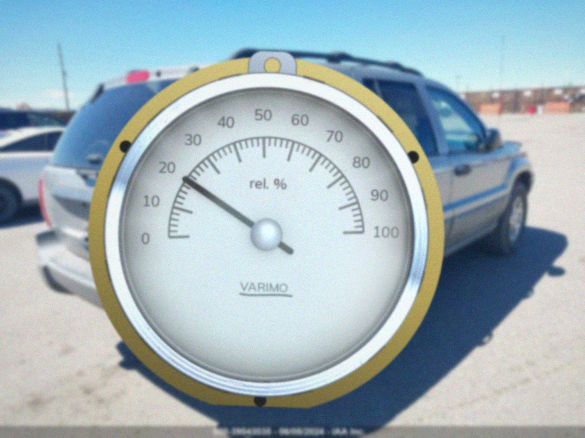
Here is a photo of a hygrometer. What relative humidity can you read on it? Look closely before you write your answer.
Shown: 20 %
